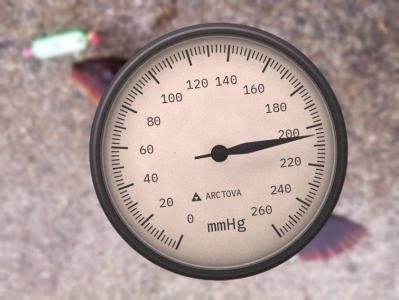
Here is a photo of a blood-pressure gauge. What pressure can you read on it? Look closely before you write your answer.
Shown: 204 mmHg
